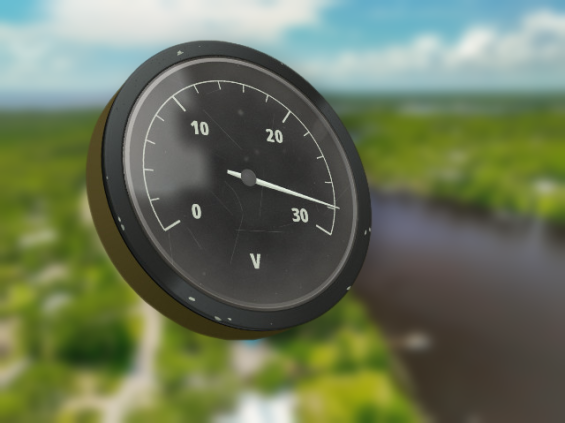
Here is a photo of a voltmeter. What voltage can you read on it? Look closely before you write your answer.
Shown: 28 V
